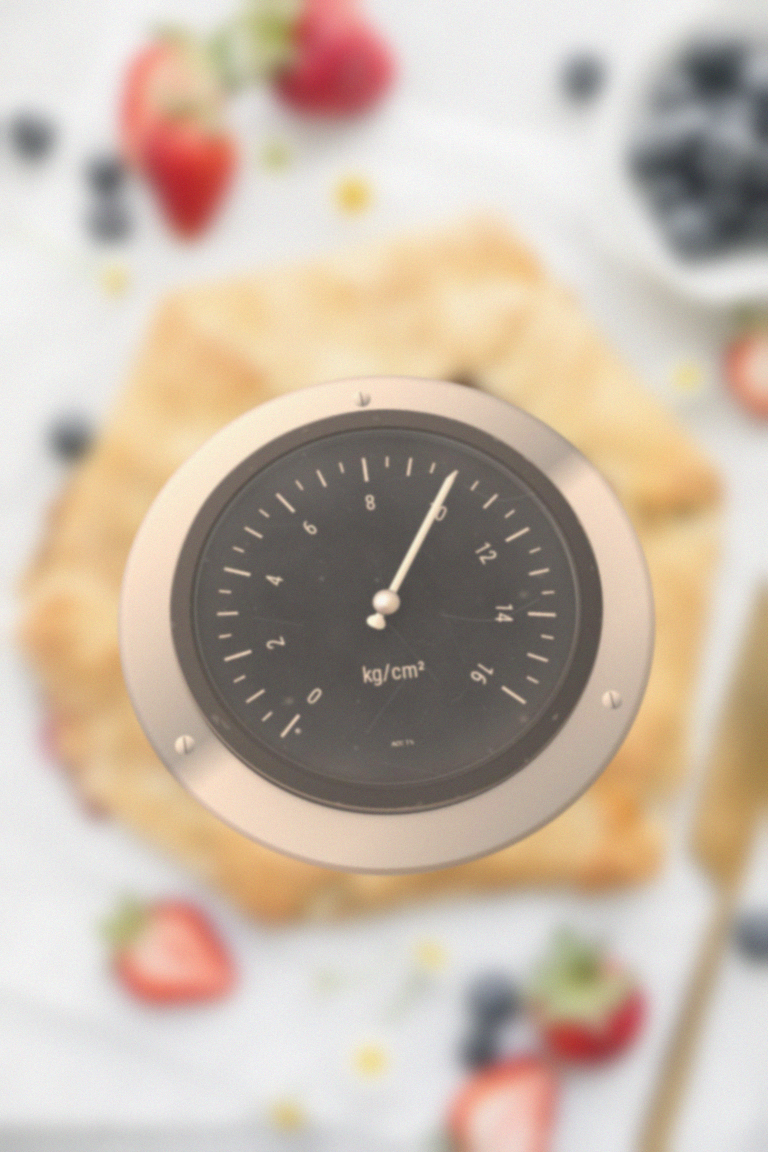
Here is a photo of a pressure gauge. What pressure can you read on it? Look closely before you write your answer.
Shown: 10 kg/cm²
